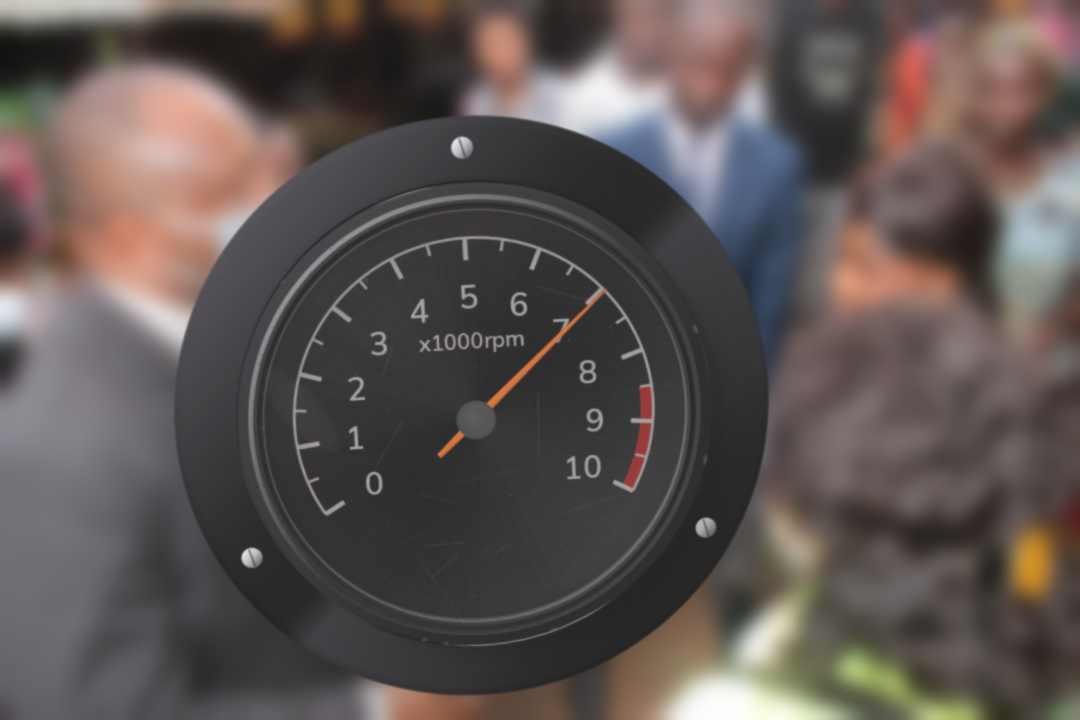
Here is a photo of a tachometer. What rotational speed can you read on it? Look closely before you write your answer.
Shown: 7000 rpm
